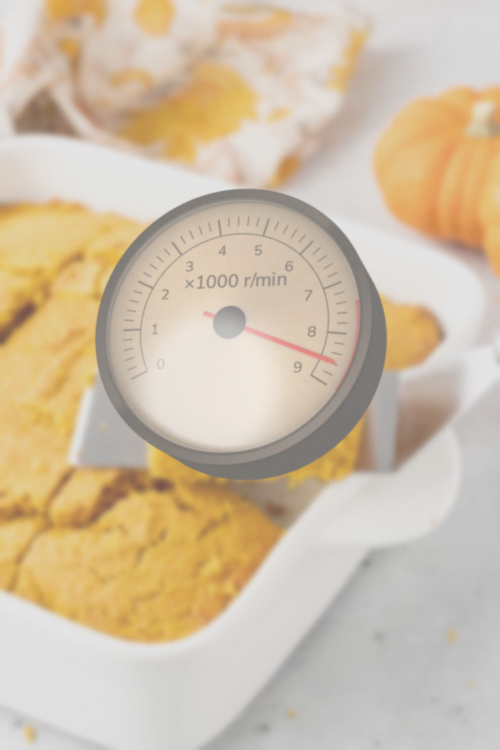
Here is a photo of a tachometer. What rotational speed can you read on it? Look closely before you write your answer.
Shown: 8600 rpm
